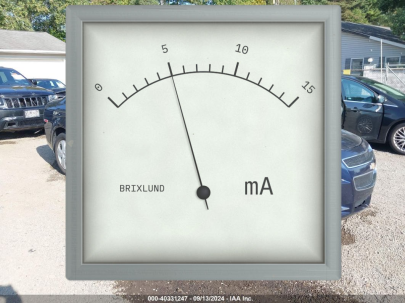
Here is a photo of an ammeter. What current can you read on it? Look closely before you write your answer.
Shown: 5 mA
